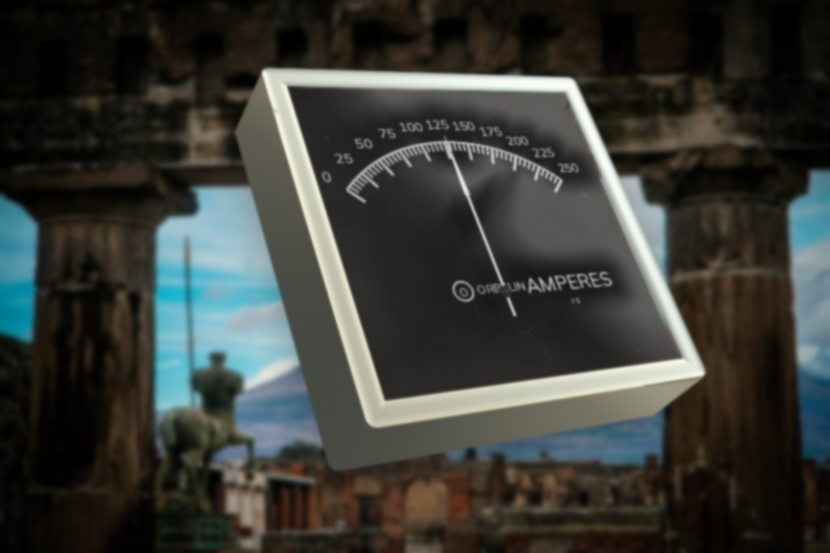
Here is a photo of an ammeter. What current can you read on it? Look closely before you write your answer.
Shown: 125 A
